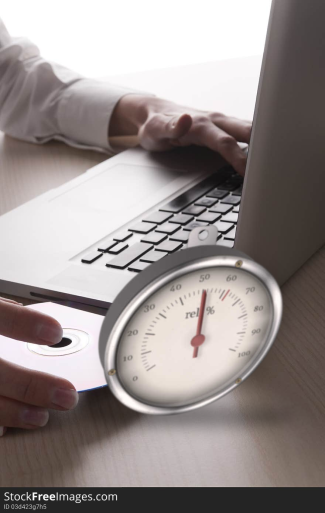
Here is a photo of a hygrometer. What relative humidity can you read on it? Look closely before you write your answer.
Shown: 50 %
